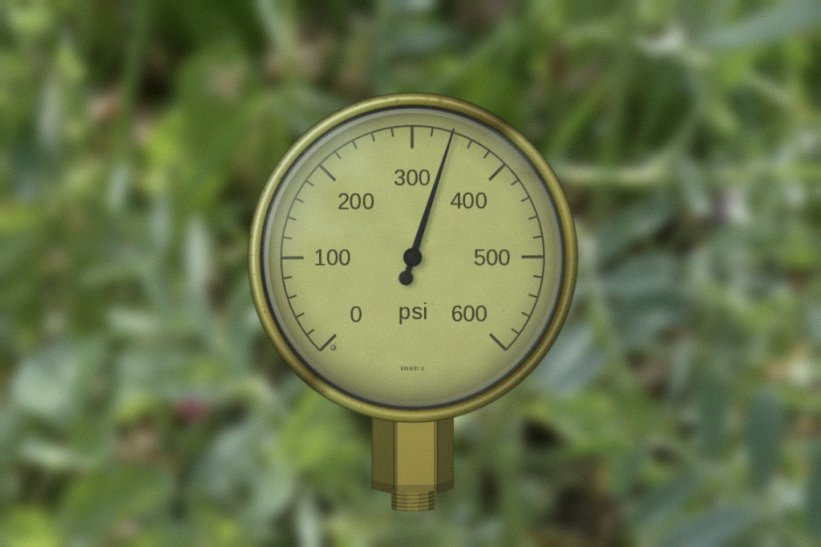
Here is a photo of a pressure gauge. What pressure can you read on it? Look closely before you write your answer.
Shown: 340 psi
